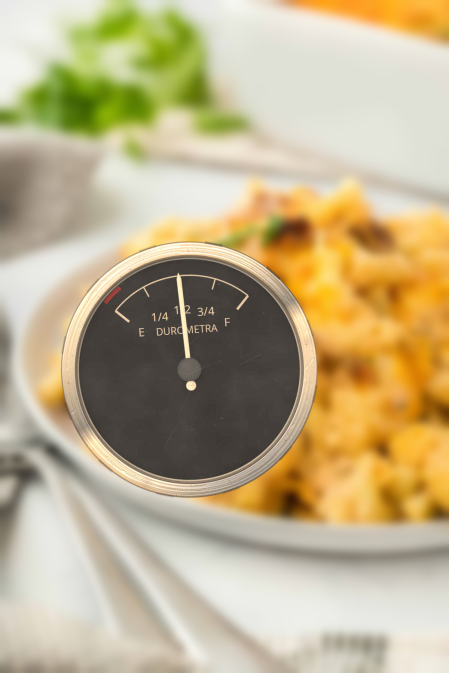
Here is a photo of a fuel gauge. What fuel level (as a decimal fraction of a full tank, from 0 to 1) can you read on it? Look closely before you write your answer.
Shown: 0.5
